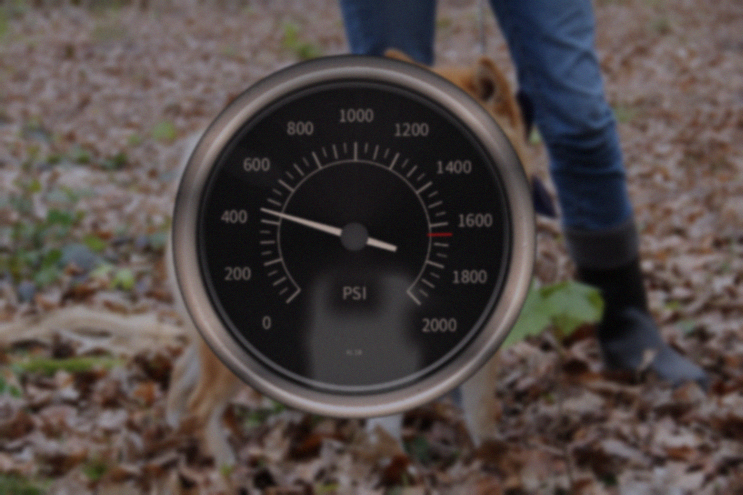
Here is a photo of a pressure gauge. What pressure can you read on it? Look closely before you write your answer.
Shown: 450 psi
